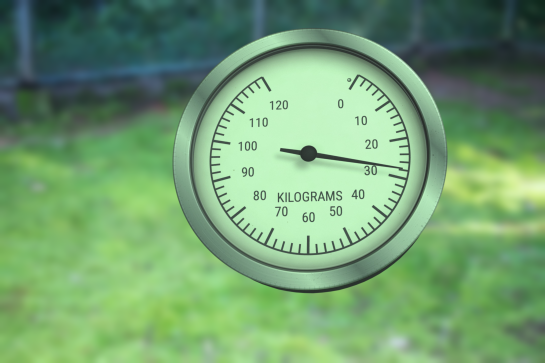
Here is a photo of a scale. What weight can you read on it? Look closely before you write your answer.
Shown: 28 kg
